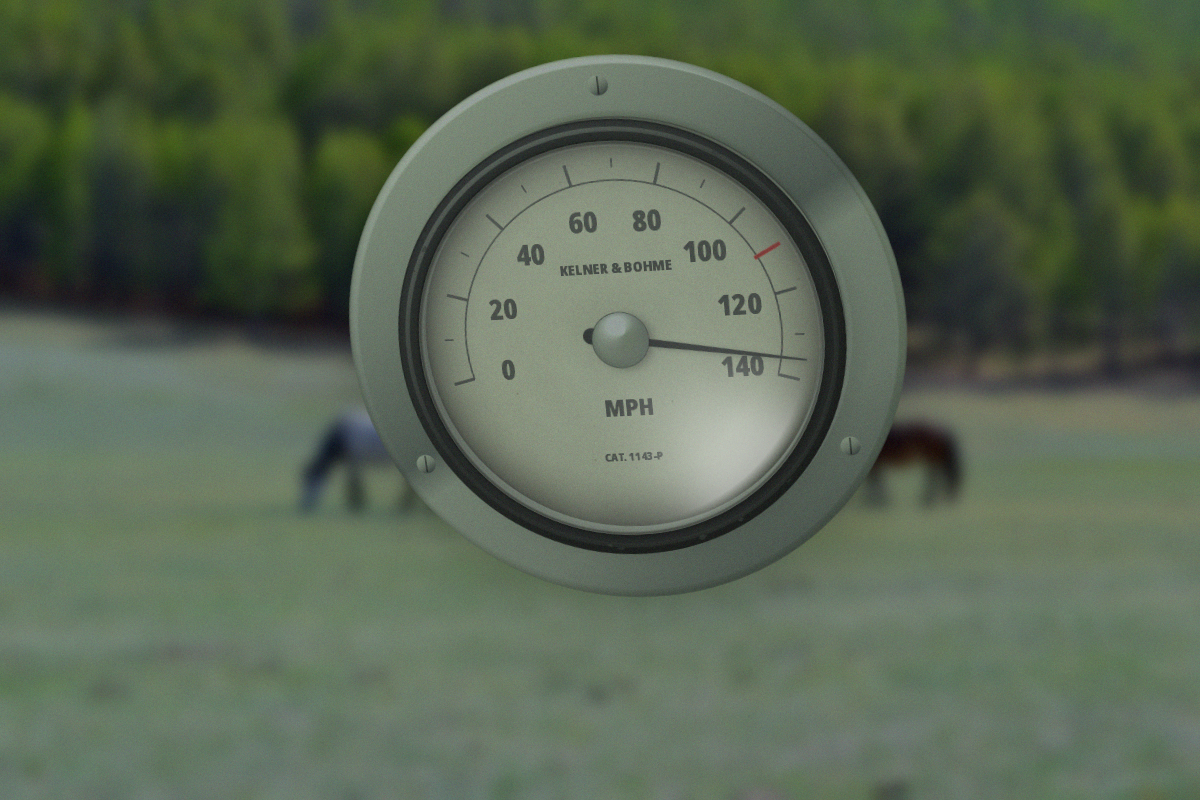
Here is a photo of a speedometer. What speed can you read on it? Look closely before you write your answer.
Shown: 135 mph
